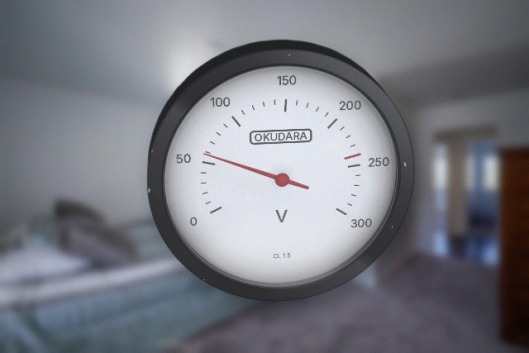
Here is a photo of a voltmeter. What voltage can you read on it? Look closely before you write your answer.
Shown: 60 V
